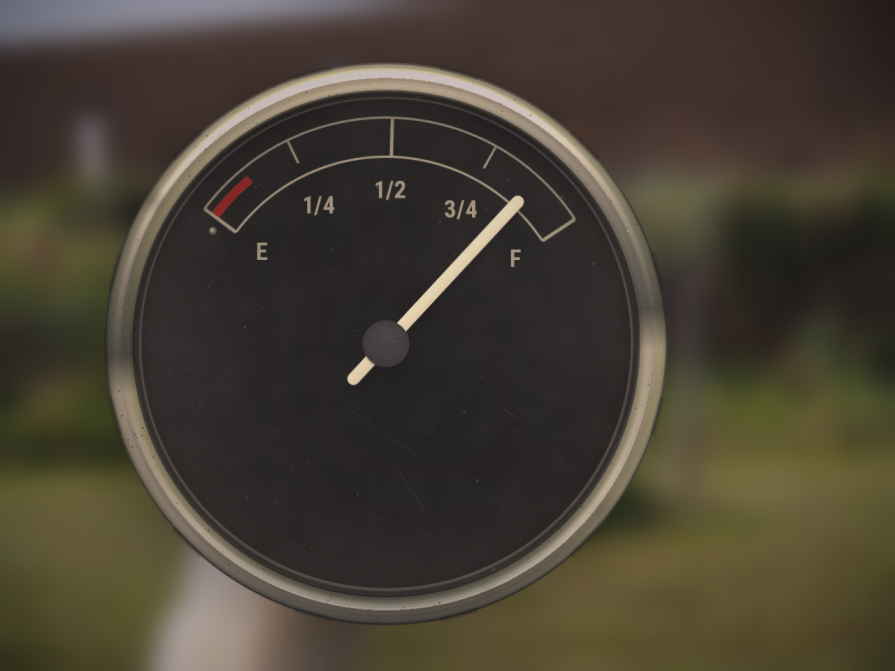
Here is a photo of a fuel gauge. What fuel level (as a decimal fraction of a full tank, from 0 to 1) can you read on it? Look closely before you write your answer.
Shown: 0.875
